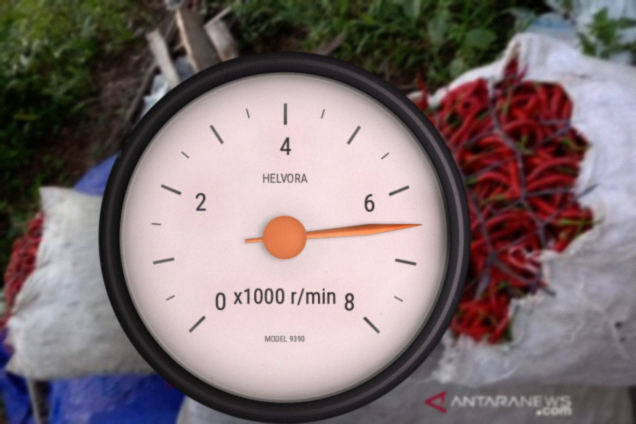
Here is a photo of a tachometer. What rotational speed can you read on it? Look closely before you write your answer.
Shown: 6500 rpm
